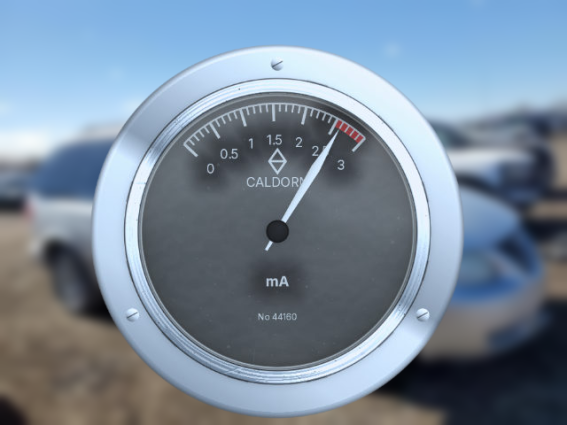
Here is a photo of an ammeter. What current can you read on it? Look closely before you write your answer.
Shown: 2.6 mA
